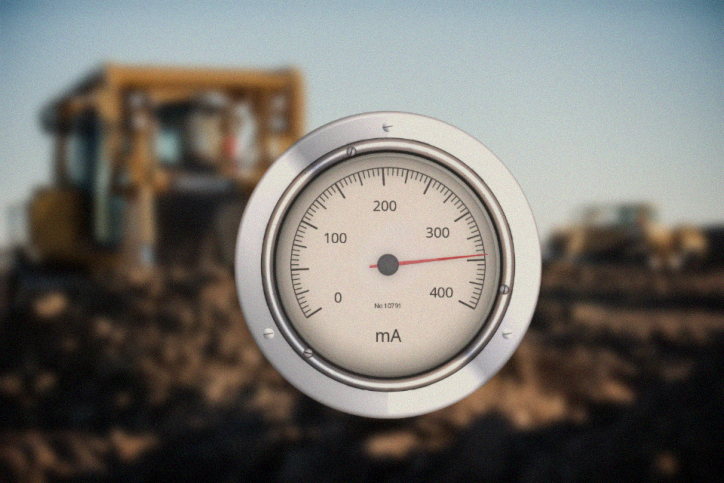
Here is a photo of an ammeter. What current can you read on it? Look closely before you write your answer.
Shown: 345 mA
